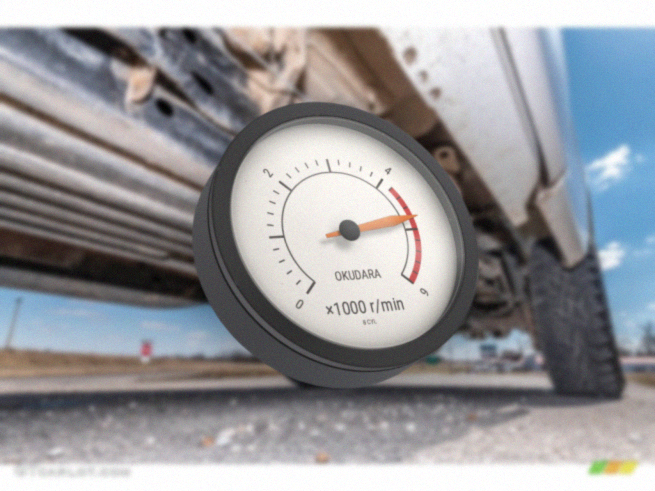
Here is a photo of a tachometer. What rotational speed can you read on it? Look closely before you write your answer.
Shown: 4800 rpm
